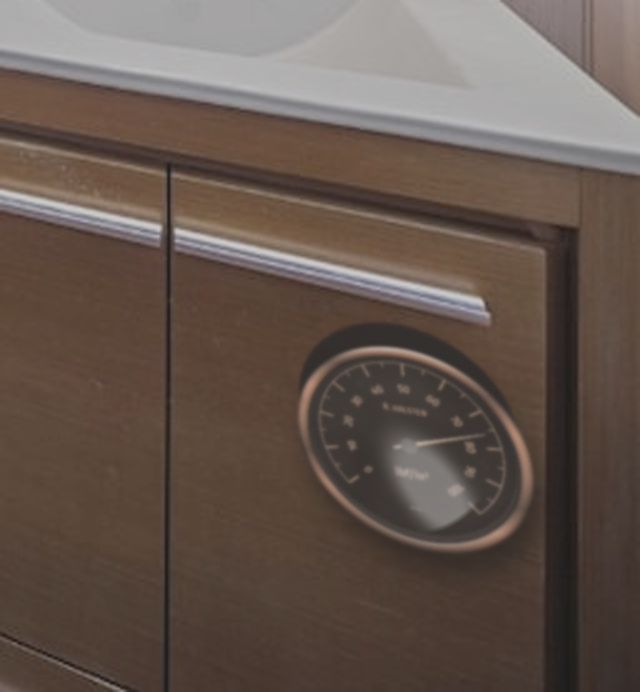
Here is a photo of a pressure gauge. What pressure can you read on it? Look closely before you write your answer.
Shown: 75 psi
